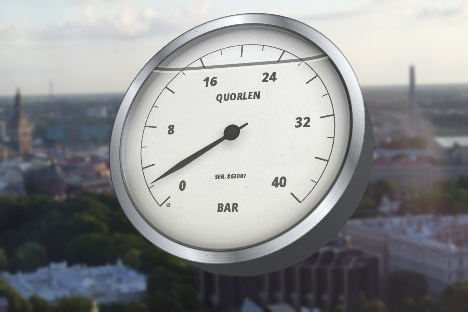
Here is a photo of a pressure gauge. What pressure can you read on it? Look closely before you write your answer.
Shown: 2 bar
